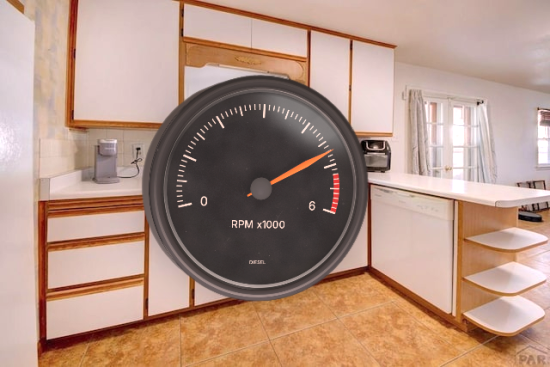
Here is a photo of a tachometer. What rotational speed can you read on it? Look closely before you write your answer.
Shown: 4700 rpm
